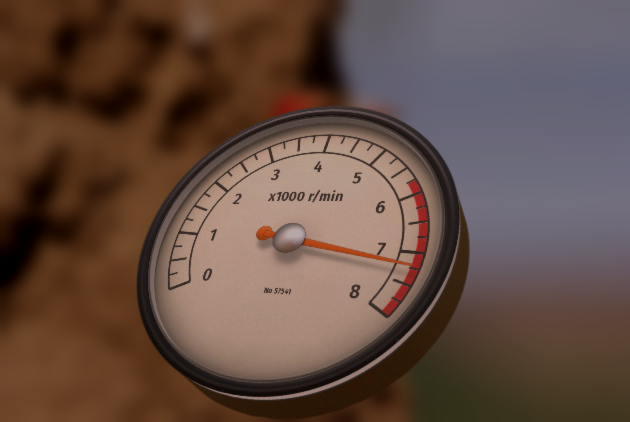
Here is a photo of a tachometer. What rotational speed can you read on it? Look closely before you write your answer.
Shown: 7250 rpm
